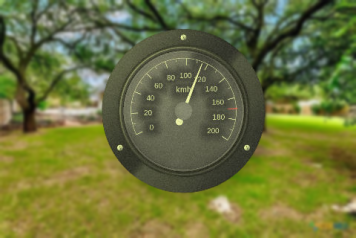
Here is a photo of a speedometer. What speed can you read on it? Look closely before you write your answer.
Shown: 115 km/h
